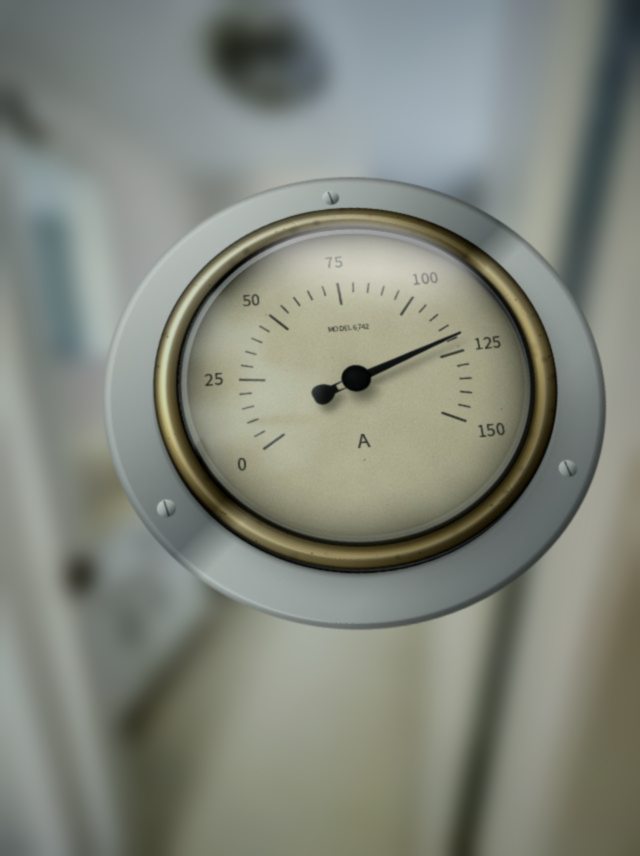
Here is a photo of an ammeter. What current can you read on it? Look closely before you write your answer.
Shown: 120 A
